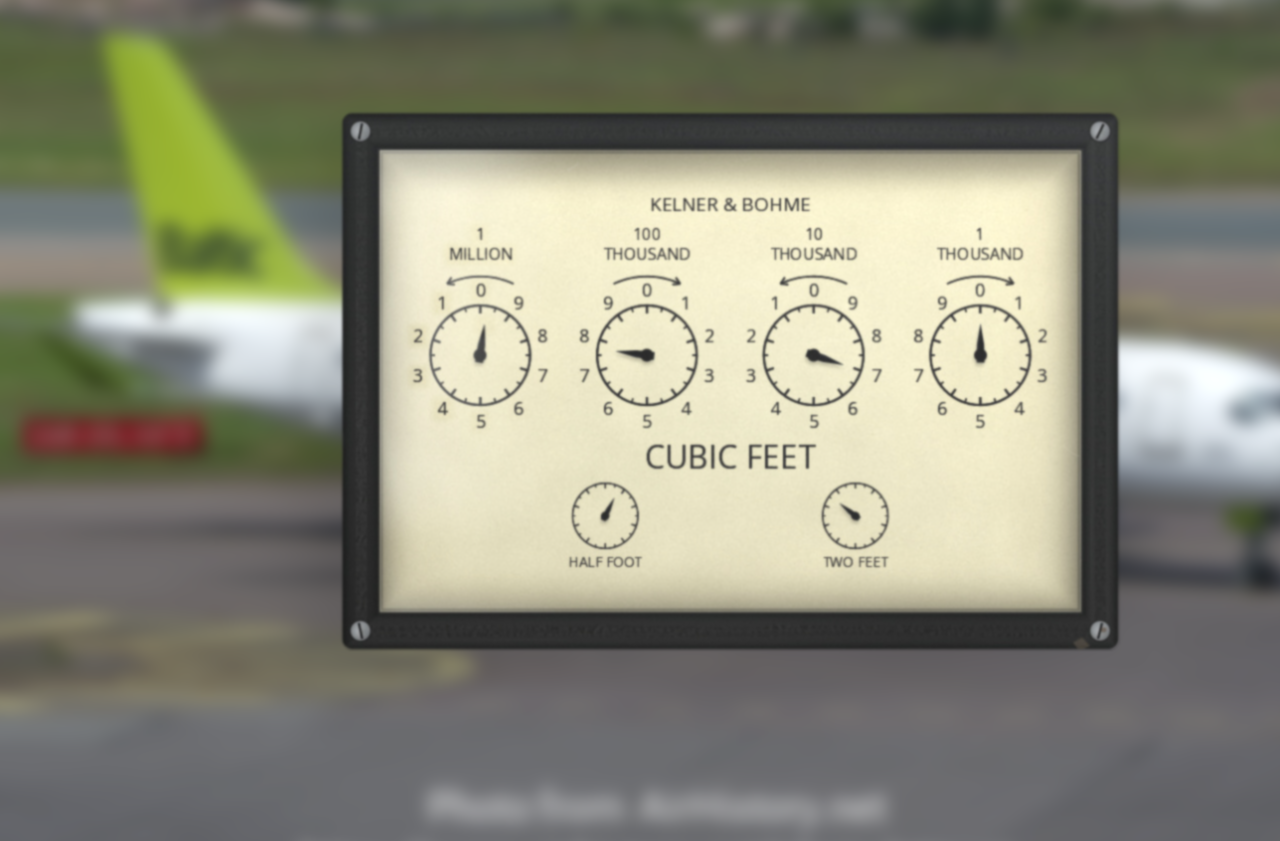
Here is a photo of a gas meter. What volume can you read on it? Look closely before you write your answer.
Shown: 977000 ft³
